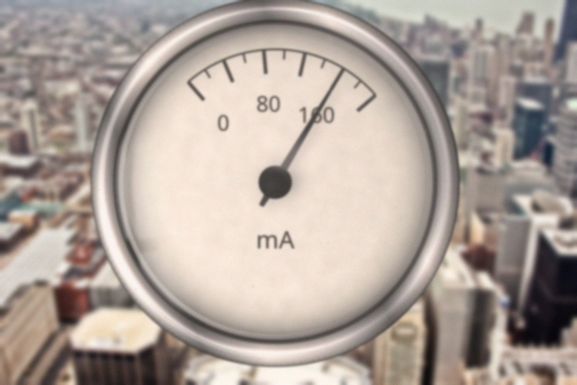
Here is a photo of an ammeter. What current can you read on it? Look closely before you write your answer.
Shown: 160 mA
